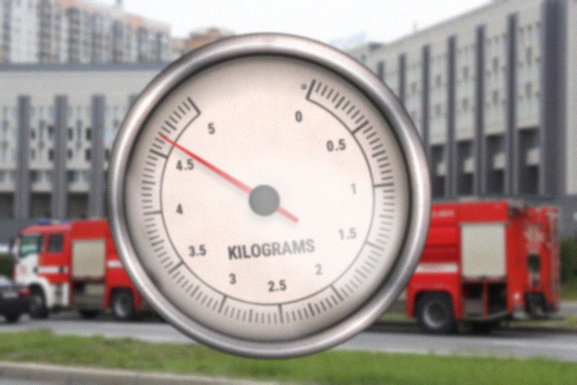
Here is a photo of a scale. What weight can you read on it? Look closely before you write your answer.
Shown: 4.65 kg
